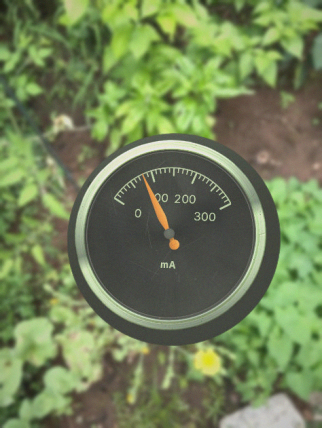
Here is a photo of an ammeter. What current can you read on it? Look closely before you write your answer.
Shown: 80 mA
